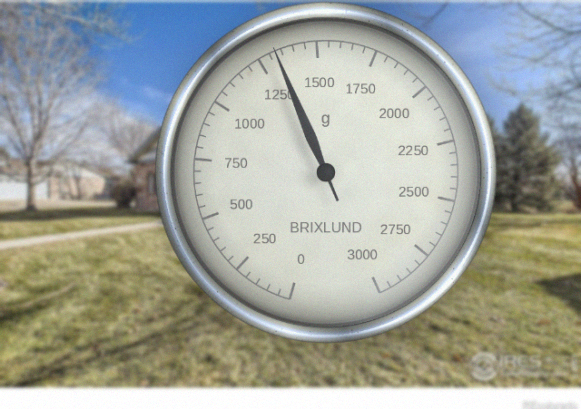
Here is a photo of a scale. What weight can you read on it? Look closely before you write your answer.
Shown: 1325 g
